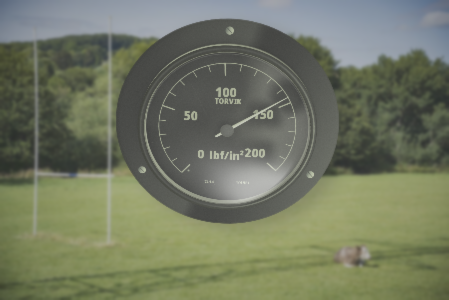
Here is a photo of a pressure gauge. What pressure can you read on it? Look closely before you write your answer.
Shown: 145 psi
